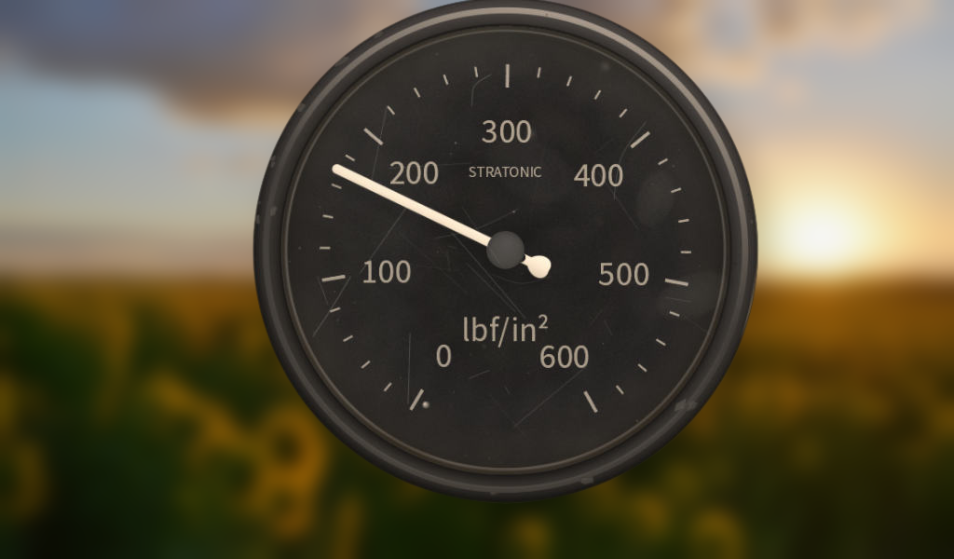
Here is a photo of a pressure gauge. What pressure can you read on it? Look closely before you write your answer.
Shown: 170 psi
